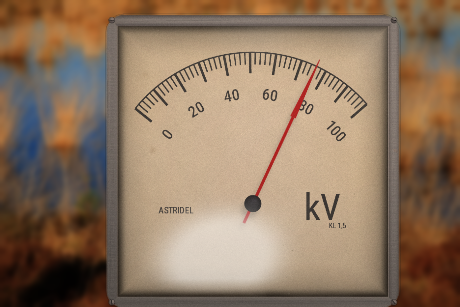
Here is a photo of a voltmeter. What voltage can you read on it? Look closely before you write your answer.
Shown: 76 kV
